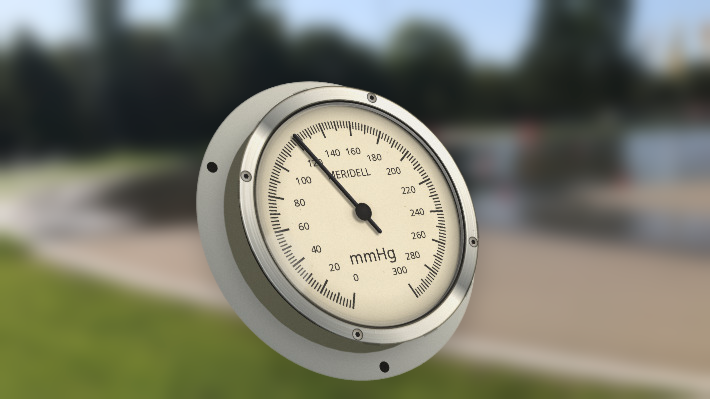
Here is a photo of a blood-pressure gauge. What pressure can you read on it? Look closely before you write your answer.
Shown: 120 mmHg
